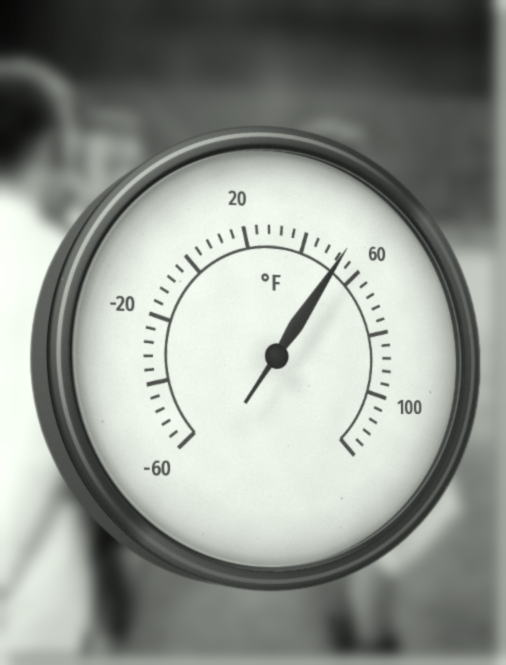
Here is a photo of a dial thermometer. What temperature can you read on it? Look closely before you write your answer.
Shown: 52 °F
